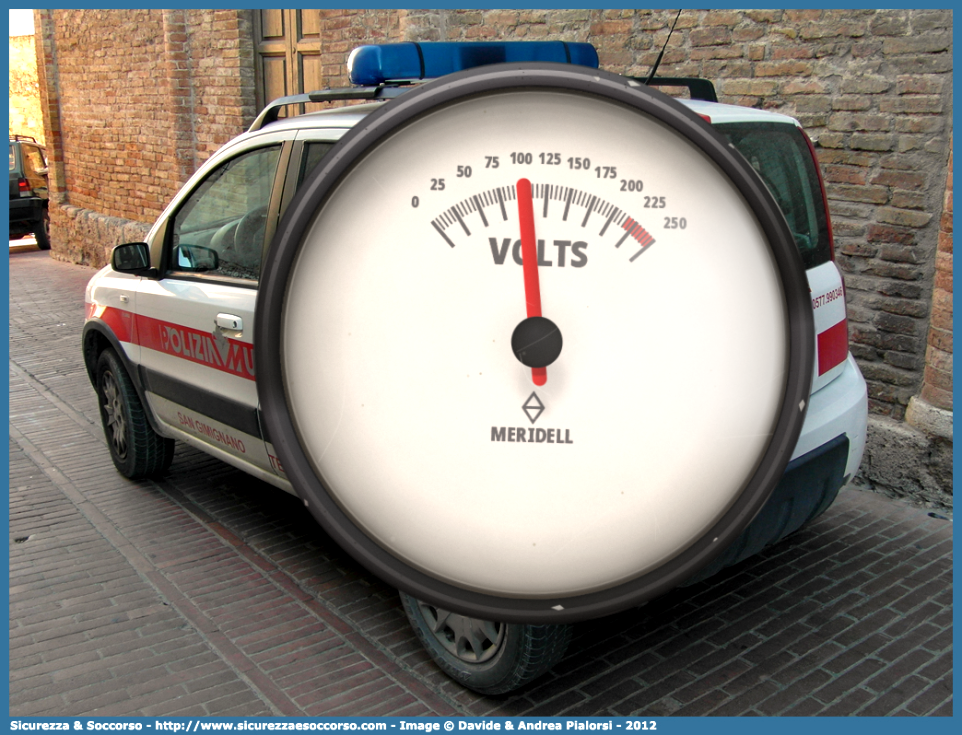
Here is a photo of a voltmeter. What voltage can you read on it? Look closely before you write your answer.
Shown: 100 V
